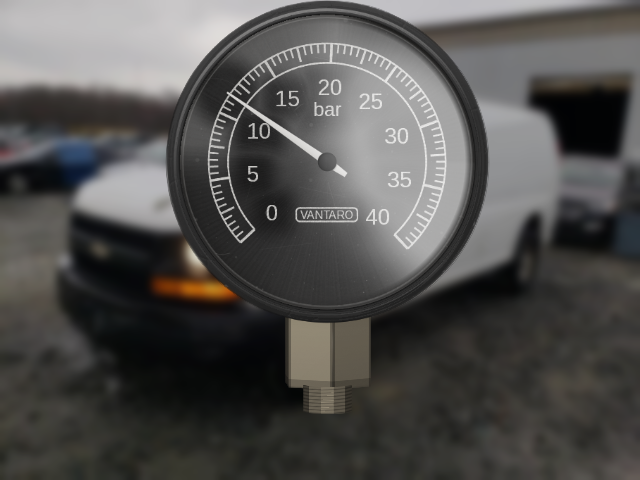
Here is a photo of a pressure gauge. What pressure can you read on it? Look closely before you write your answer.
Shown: 11.5 bar
